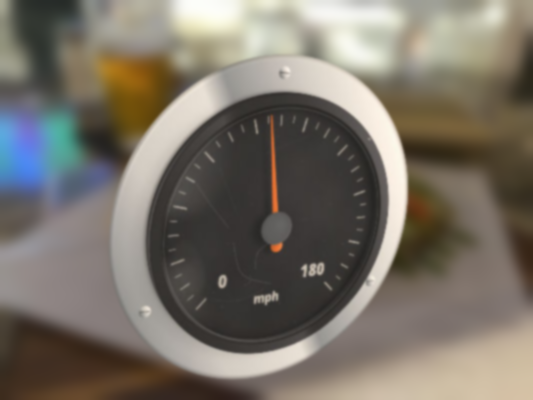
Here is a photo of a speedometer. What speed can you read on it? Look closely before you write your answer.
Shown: 85 mph
